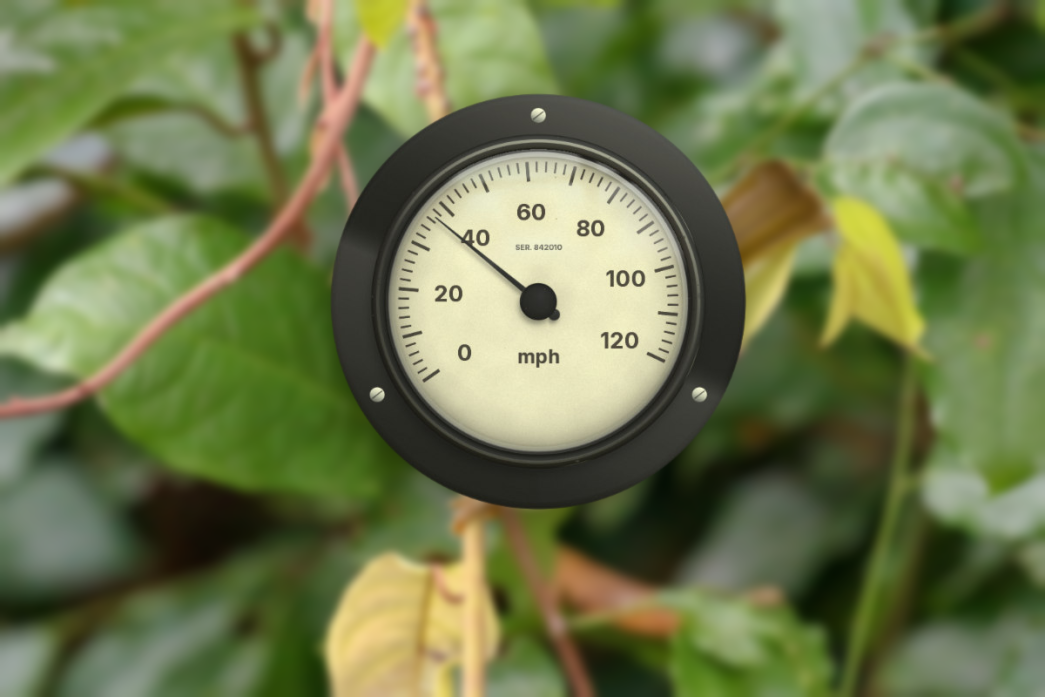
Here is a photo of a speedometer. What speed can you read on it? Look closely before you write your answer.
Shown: 37 mph
